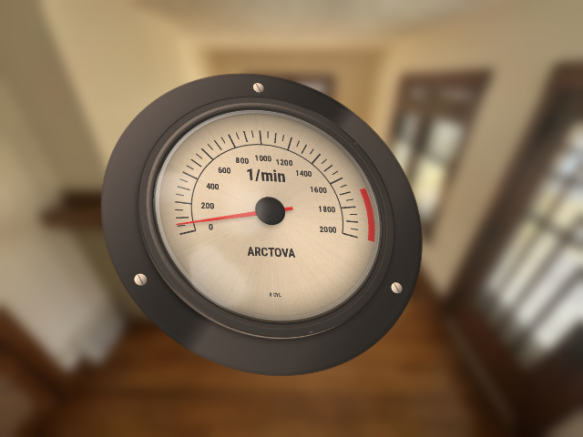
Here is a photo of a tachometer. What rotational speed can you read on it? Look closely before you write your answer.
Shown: 50 rpm
